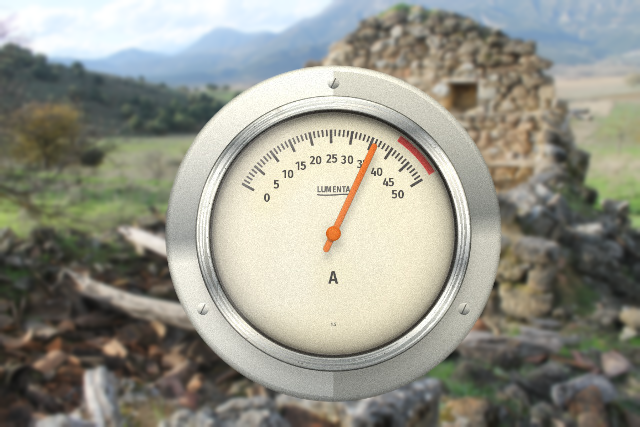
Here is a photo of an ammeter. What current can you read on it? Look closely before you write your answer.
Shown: 36 A
